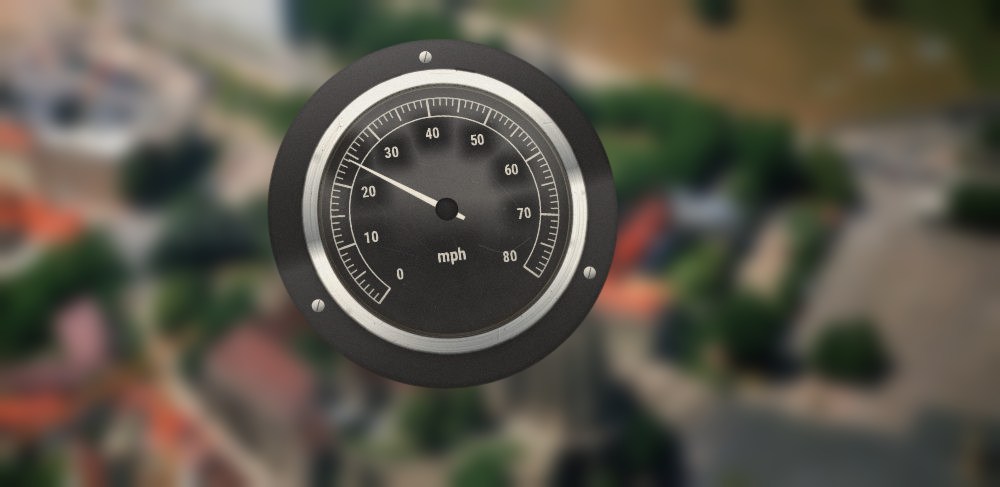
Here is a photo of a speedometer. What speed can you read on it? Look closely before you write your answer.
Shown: 24 mph
